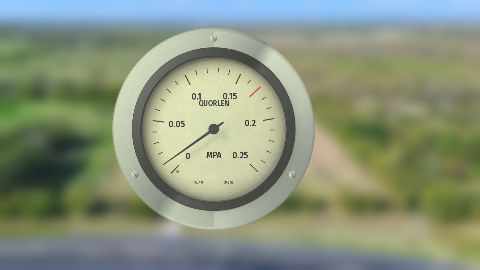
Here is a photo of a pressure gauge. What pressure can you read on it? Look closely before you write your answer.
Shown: 0.01 MPa
